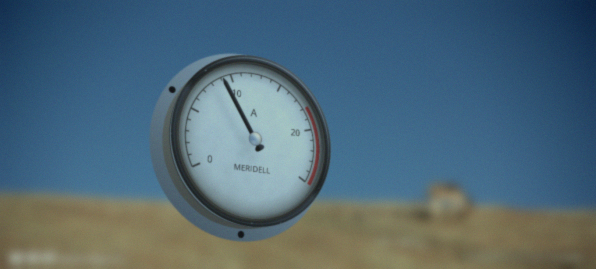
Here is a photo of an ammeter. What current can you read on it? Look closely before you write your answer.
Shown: 9 A
